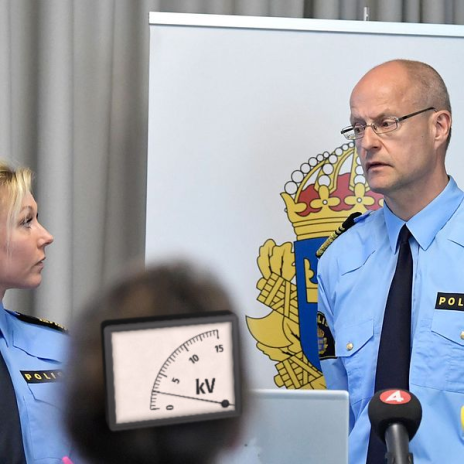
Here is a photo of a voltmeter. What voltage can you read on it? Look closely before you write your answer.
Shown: 2.5 kV
